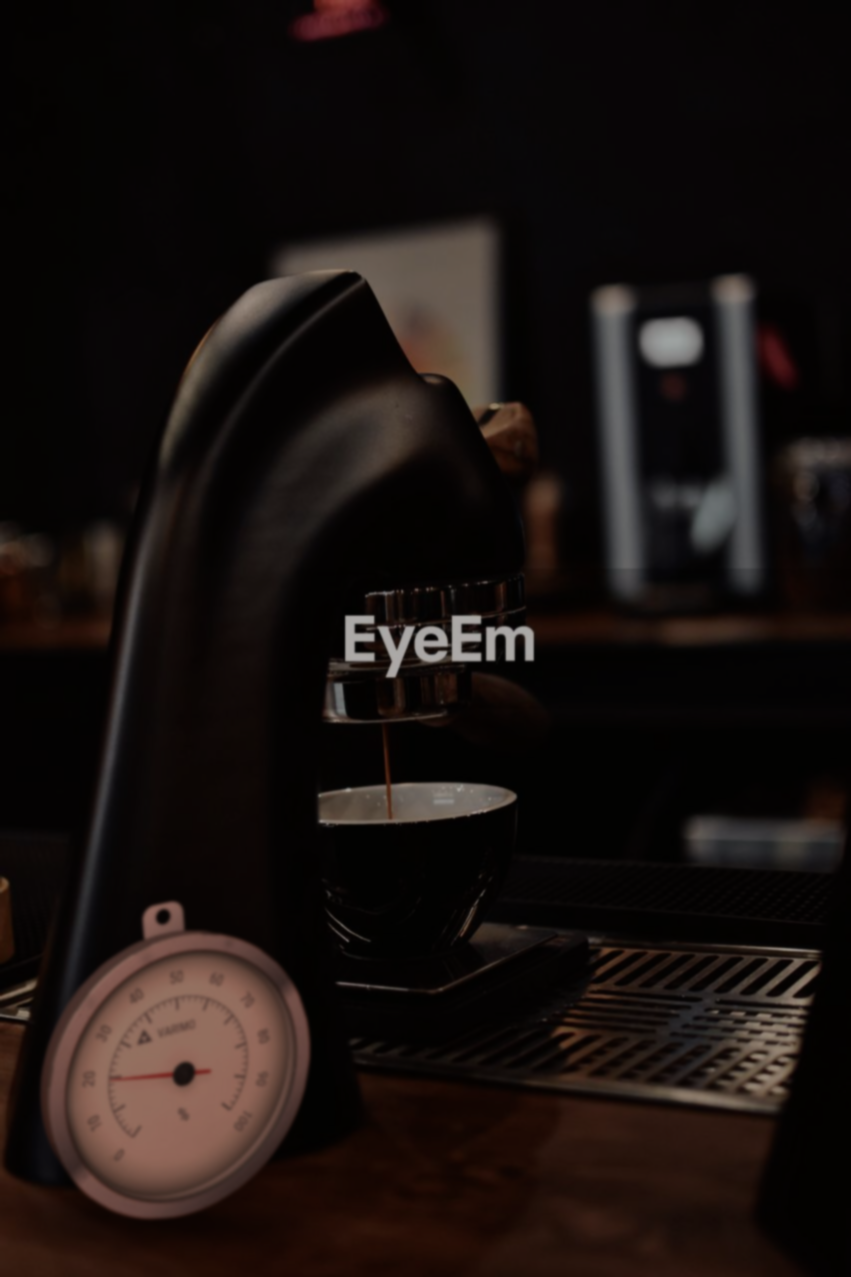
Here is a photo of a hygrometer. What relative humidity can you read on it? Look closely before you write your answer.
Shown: 20 %
